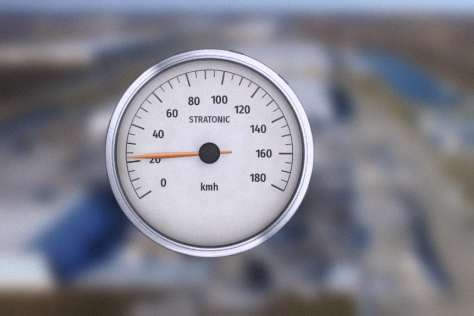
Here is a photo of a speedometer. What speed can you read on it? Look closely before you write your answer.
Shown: 22.5 km/h
